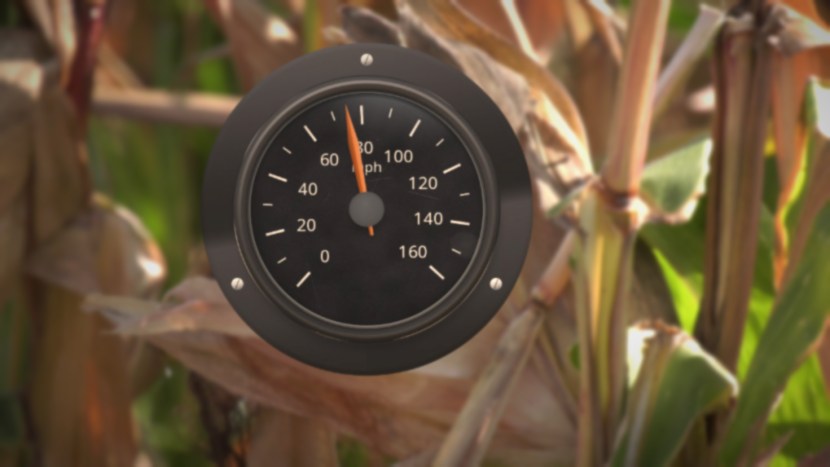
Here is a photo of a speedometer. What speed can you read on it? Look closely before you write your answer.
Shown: 75 mph
